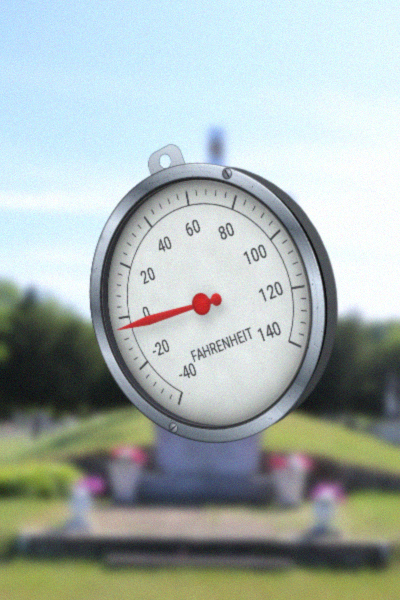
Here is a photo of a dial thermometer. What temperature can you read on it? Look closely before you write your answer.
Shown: -4 °F
